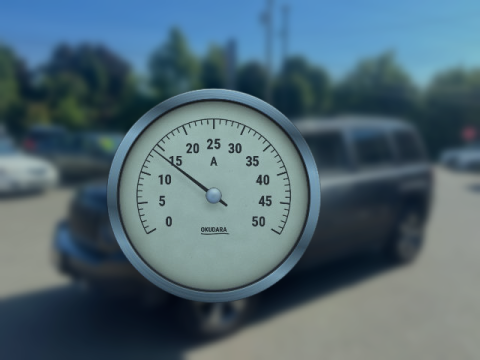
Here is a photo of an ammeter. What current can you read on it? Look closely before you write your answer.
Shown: 14 A
